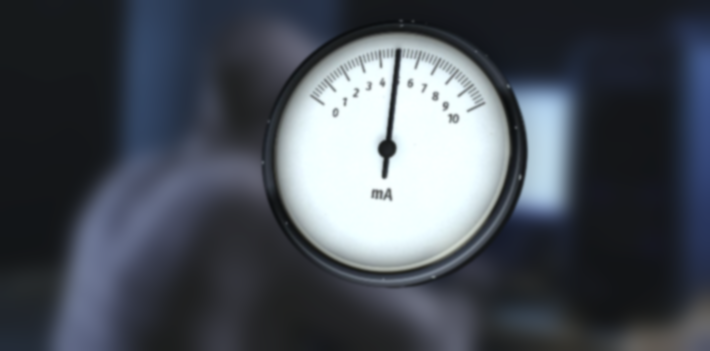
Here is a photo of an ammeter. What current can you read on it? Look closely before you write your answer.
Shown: 5 mA
